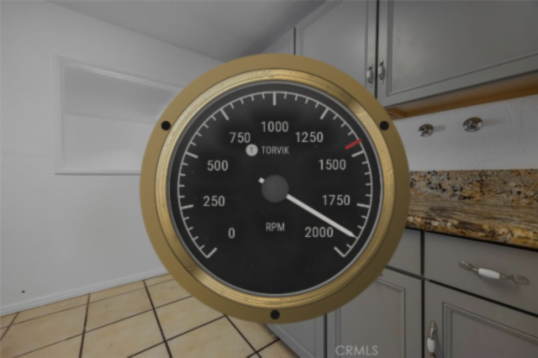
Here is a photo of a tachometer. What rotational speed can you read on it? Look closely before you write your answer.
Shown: 1900 rpm
